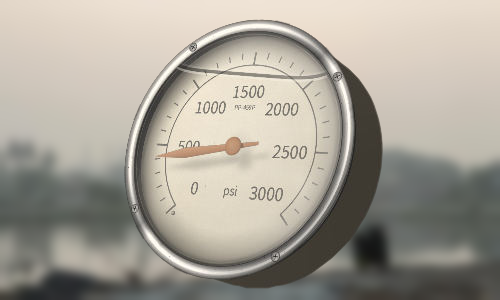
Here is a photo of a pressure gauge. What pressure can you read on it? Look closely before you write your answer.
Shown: 400 psi
